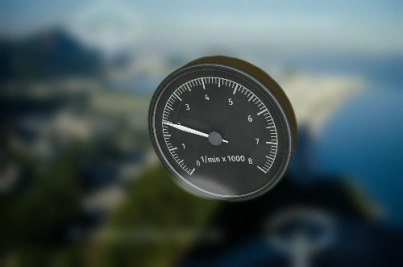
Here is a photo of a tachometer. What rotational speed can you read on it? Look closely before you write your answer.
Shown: 2000 rpm
